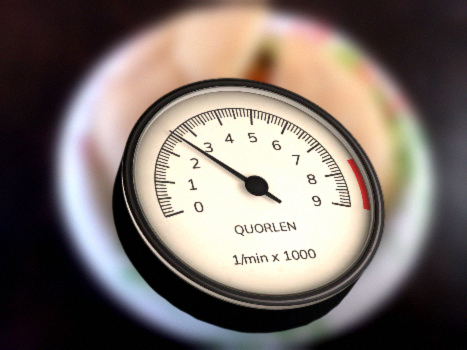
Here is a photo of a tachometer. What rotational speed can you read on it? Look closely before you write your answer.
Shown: 2500 rpm
